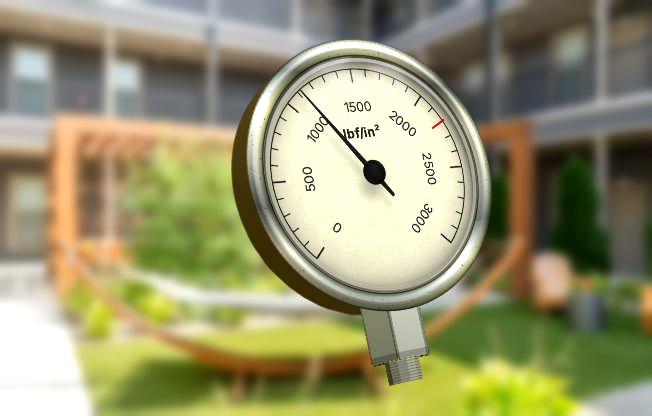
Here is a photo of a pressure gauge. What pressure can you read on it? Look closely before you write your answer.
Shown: 1100 psi
